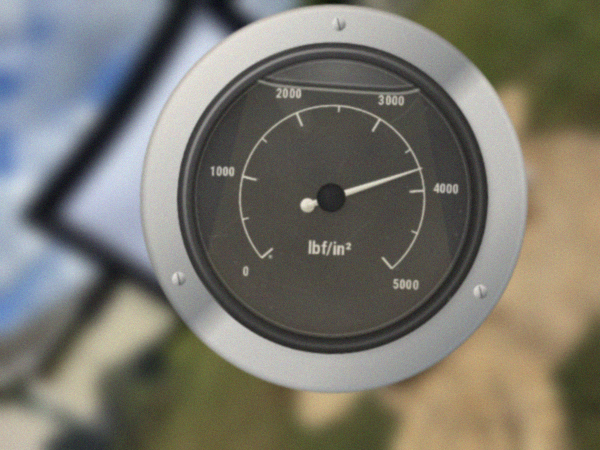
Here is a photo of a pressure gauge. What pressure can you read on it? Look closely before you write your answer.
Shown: 3750 psi
